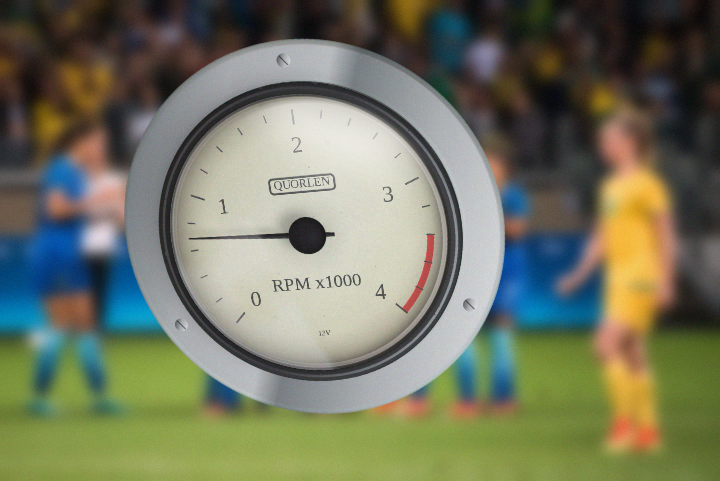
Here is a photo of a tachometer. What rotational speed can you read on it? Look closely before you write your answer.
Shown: 700 rpm
